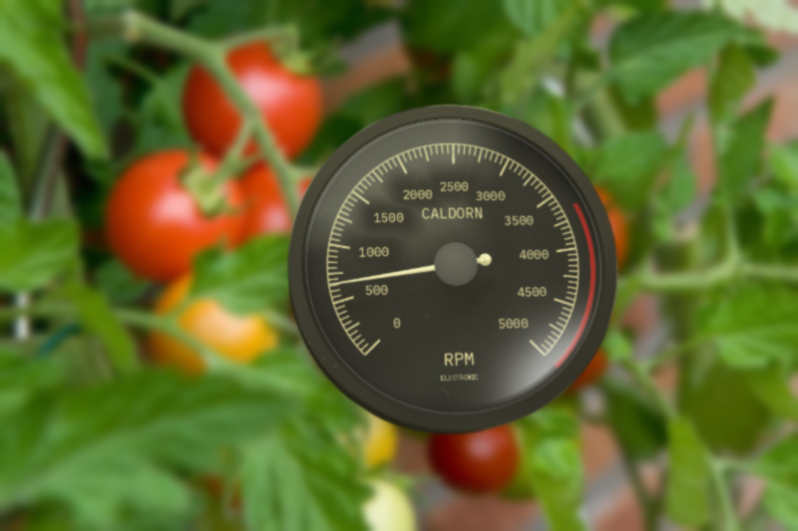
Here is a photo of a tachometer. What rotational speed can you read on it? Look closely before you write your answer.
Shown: 650 rpm
